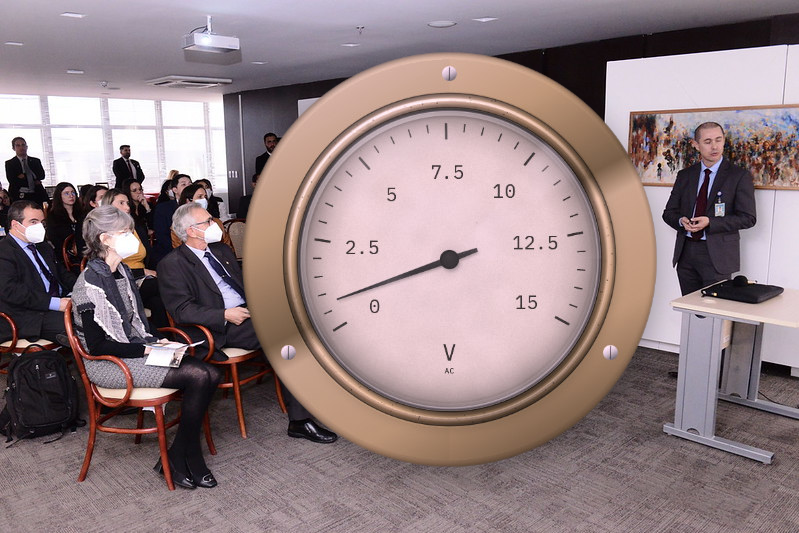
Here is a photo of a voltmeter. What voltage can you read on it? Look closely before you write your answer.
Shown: 0.75 V
